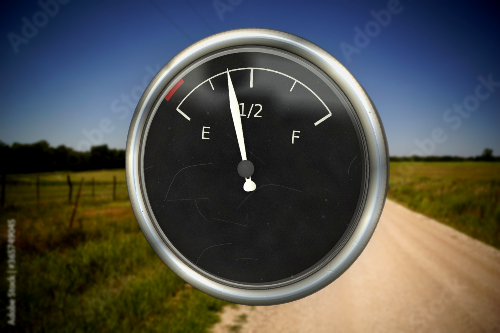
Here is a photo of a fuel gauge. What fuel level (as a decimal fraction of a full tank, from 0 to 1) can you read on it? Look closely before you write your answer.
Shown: 0.375
